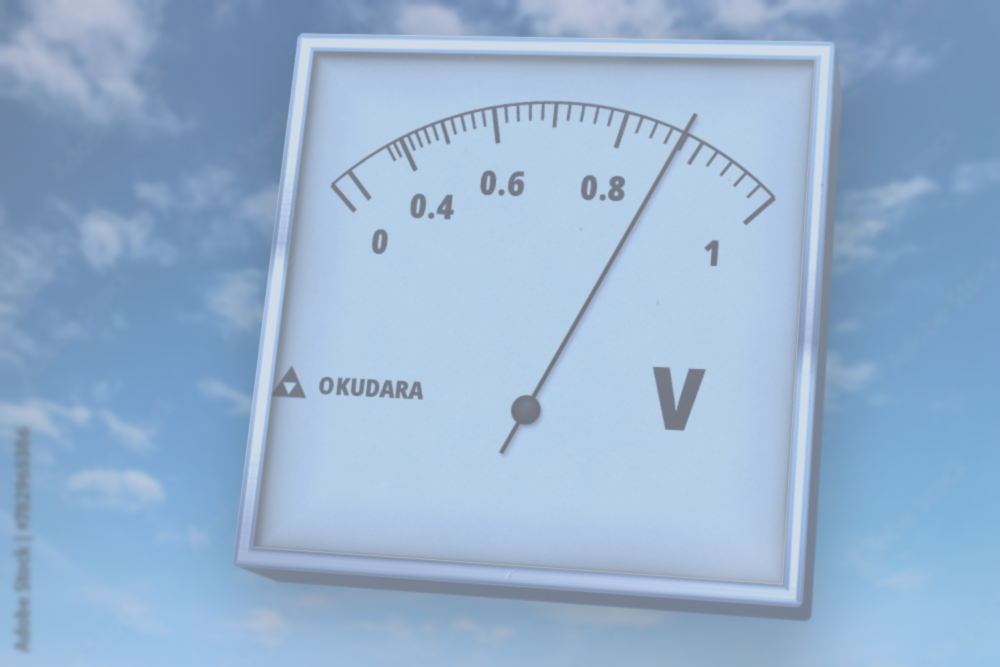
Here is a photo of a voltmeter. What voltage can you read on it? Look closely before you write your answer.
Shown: 0.88 V
